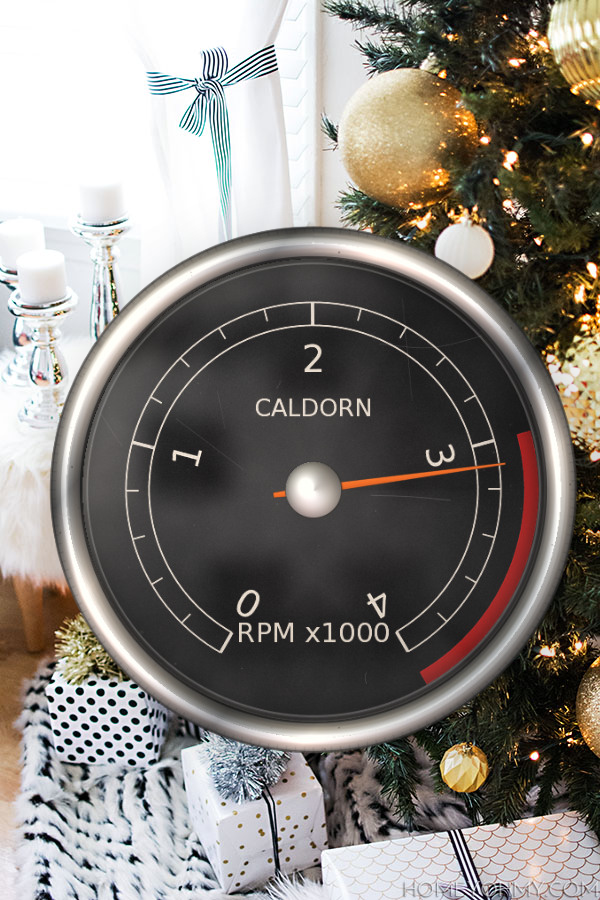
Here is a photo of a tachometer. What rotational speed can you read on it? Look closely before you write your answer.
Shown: 3100 rpm
